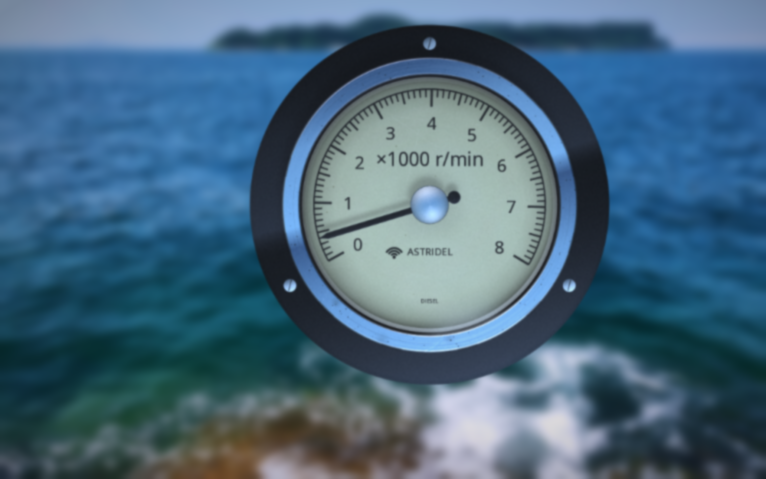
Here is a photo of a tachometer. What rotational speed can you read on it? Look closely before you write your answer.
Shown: 400 rpm
